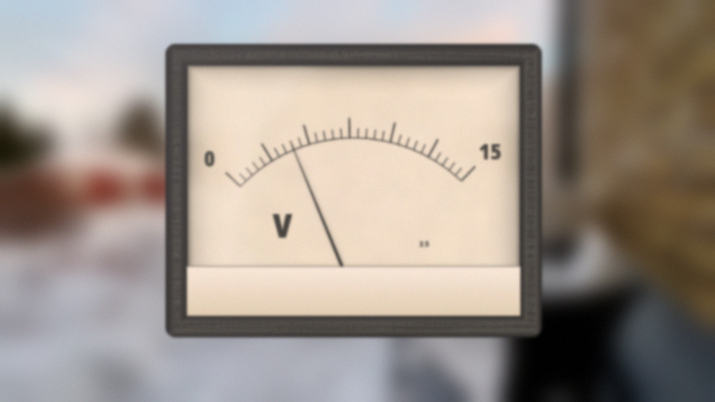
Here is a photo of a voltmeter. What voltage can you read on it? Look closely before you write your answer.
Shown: 4 V
